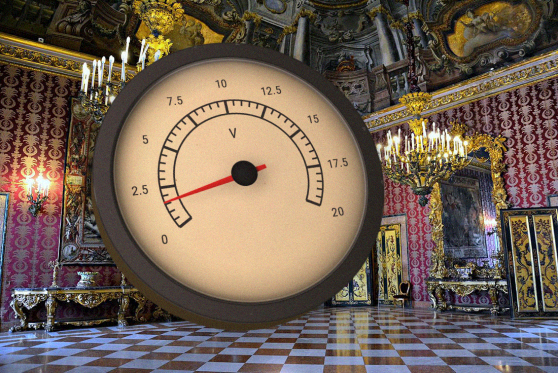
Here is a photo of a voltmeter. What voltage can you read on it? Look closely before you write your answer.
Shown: 1.5 V
